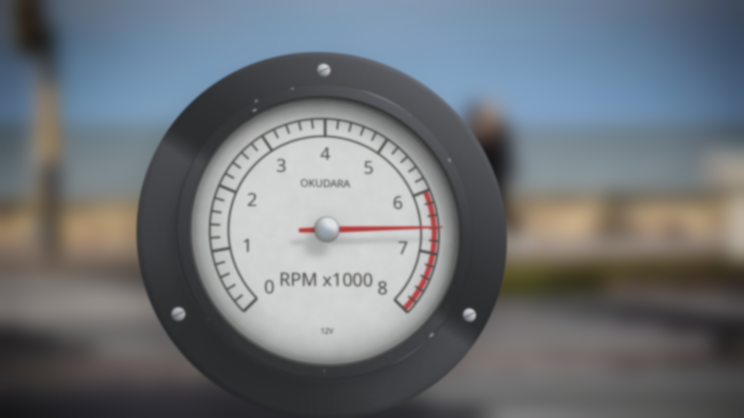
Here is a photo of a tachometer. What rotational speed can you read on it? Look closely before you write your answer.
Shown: 6600 rpm
